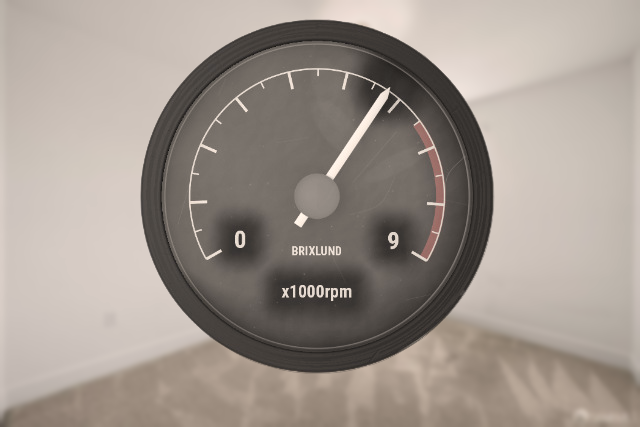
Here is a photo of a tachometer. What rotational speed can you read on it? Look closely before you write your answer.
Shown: 5750 rpm
